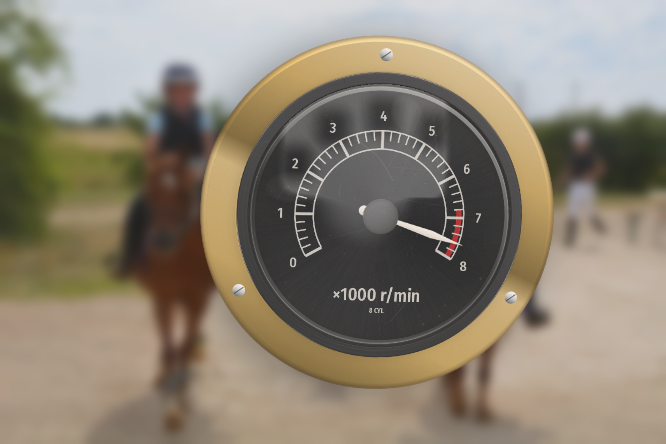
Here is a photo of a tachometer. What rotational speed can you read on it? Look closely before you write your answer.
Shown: 7600 rpm
